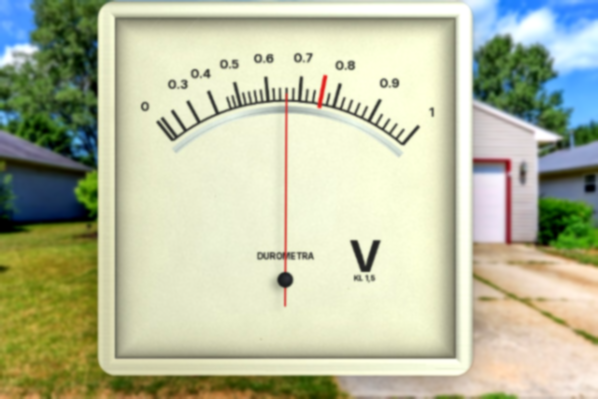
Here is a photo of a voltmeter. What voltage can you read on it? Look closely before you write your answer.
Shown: 0.66 V
